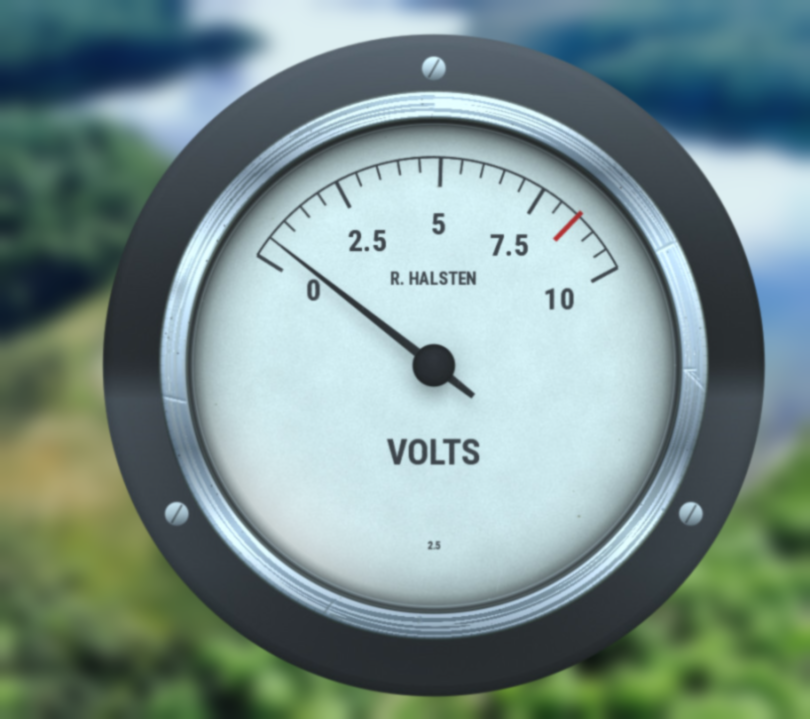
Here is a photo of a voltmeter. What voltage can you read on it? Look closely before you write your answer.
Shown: 0.5 V
